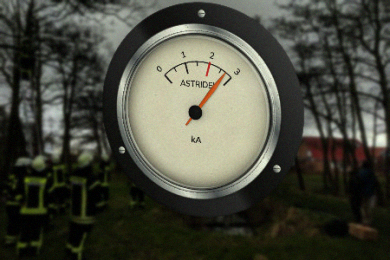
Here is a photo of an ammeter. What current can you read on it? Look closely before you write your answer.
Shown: 2.75 kA
